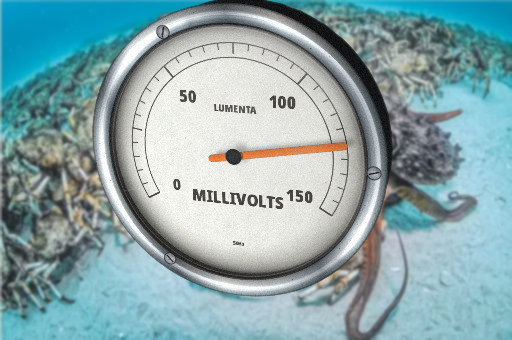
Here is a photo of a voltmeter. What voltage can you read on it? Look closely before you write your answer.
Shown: 125 mV
